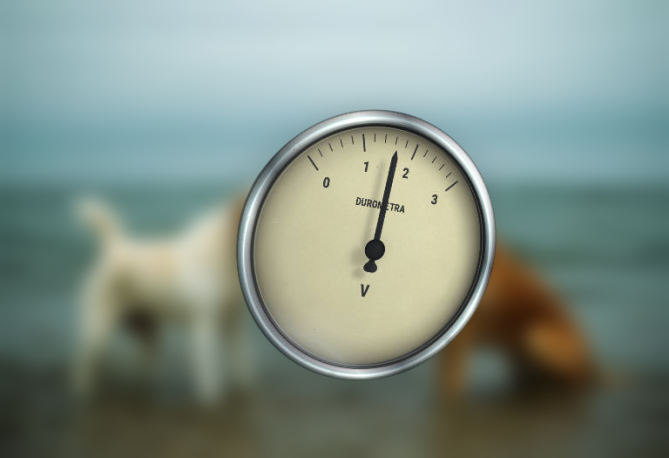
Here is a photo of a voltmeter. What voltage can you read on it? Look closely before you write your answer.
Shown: 1.6 V
